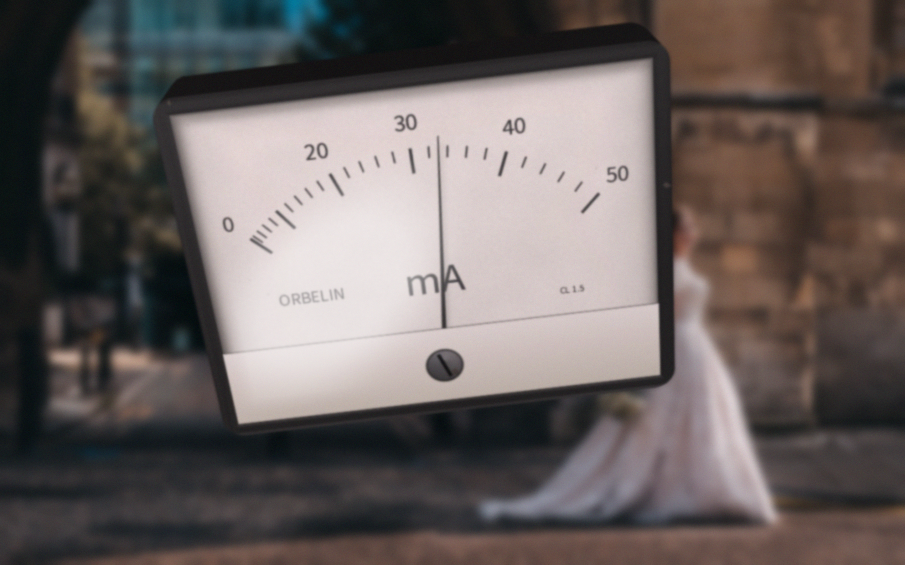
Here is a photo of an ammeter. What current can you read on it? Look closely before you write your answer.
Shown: 33 mA
